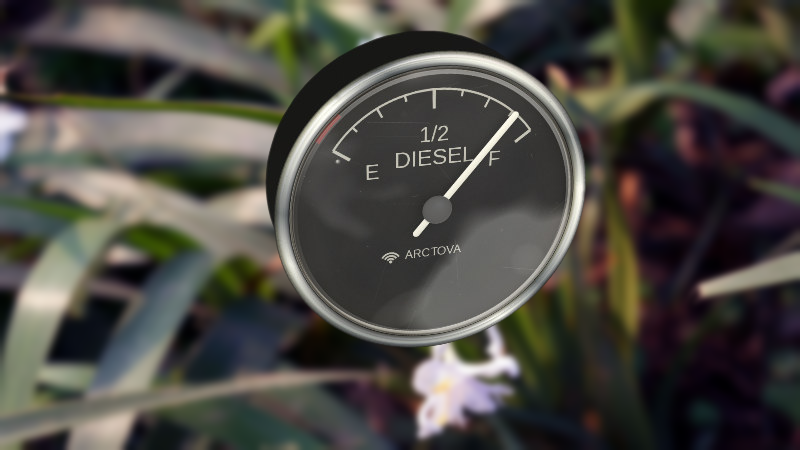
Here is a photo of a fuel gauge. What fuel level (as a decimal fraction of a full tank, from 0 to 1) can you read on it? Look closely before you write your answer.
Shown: 0.875
